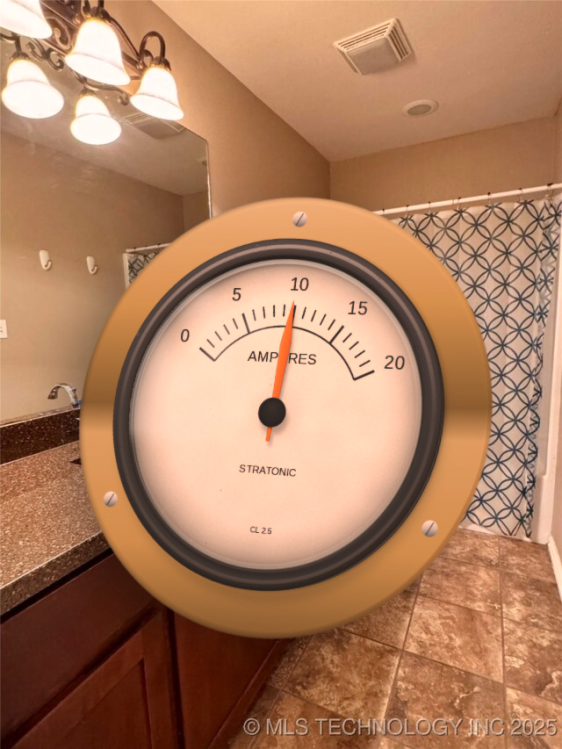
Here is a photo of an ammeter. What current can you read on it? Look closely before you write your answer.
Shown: 10 A
